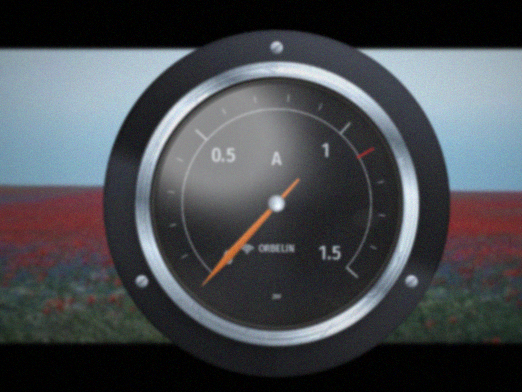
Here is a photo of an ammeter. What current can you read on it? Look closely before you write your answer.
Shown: 0 A
